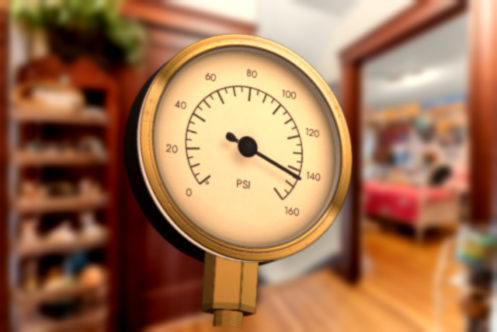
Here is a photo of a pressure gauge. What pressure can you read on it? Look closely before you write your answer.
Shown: 145 psi
